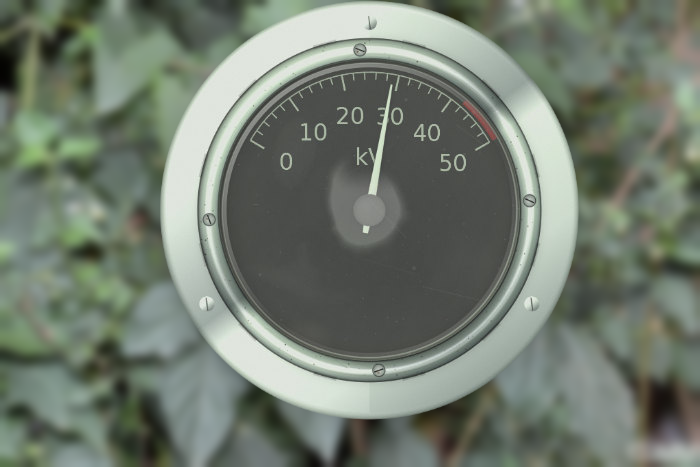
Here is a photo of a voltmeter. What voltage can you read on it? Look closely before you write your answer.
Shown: 29 kV
